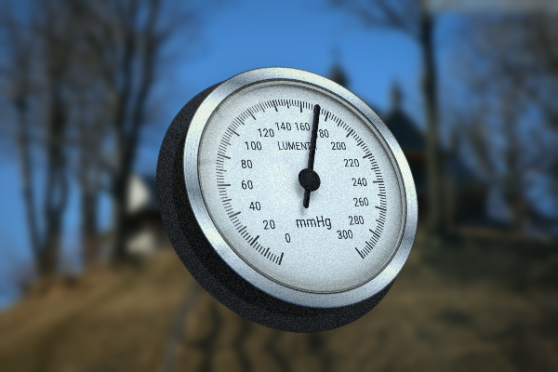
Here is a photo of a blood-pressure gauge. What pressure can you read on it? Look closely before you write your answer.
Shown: 170 mmHg
